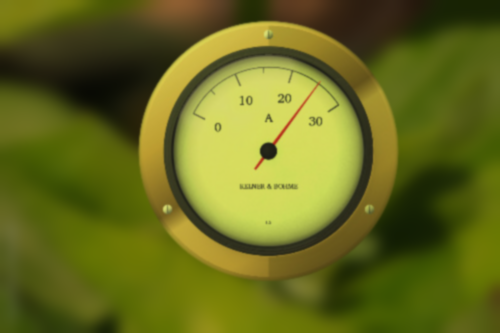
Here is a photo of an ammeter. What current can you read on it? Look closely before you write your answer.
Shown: 25 A
